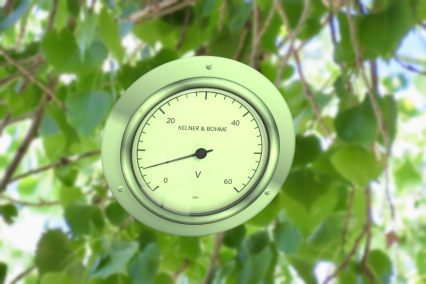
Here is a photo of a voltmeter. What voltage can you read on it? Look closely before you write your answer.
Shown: 6 V
